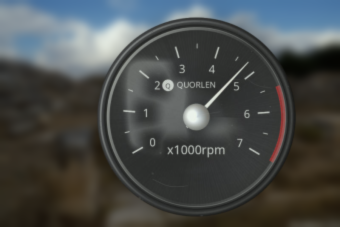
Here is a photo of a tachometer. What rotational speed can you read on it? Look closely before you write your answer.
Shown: 4750 rpm
